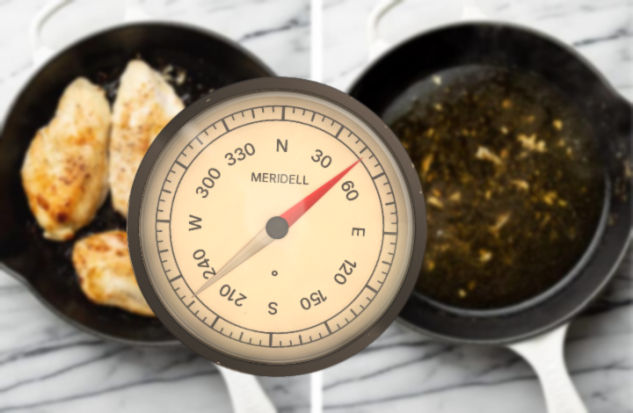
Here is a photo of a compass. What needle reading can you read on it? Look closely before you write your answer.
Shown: 47.5 °
